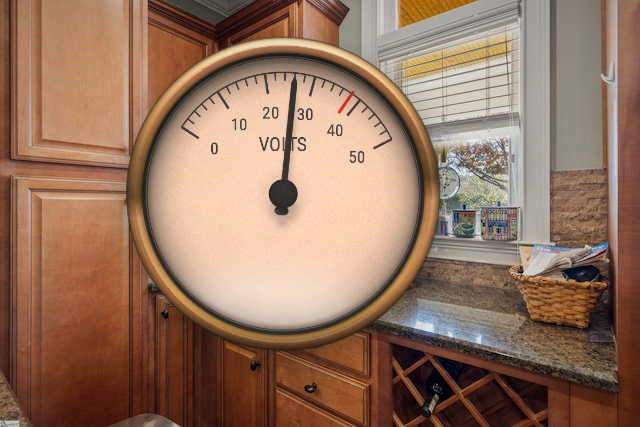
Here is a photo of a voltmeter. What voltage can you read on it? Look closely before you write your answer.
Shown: 26 V
